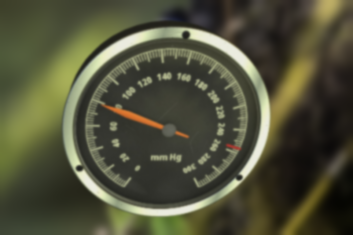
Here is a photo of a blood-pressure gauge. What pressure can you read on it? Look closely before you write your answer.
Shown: 80 mmHg
